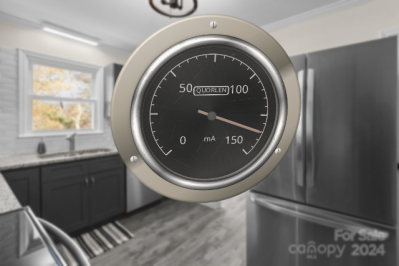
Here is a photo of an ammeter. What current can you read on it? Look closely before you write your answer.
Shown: 135 mA
